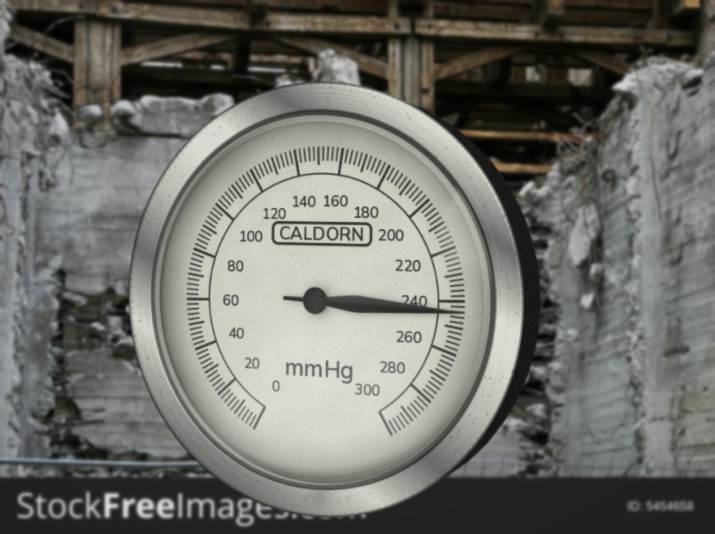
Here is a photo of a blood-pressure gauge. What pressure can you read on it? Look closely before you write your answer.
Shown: 244 mmHg
